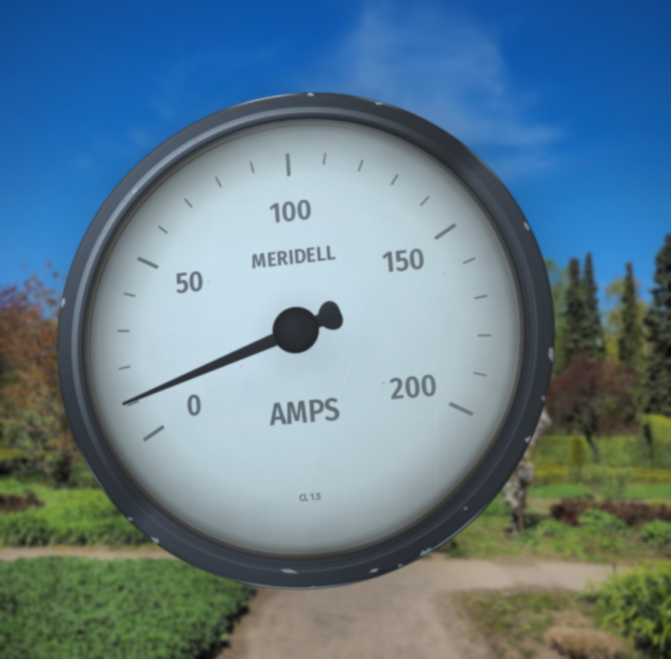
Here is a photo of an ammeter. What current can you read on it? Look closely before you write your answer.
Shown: 10 A
